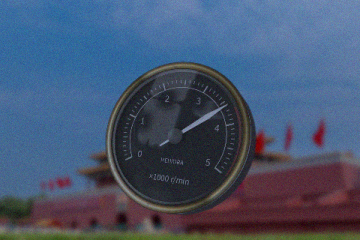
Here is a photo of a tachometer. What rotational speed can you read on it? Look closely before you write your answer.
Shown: 3600 rpm
